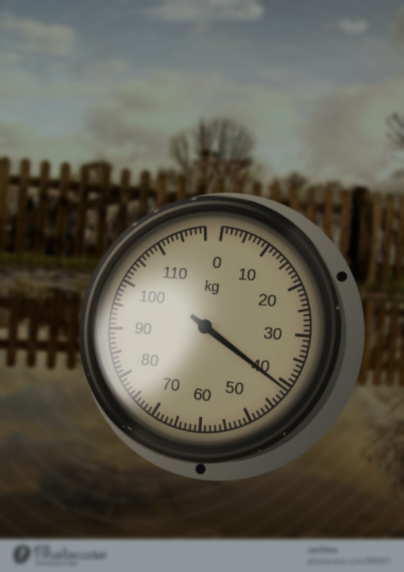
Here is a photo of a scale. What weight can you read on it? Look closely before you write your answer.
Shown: 41 kg
